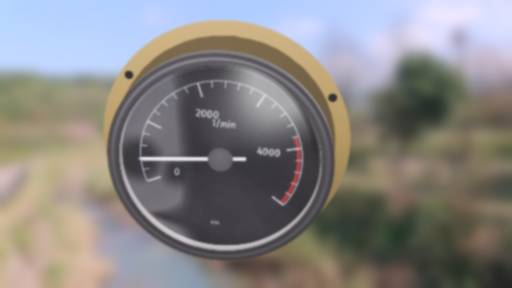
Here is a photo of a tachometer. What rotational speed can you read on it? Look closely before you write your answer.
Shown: 400 rpm
